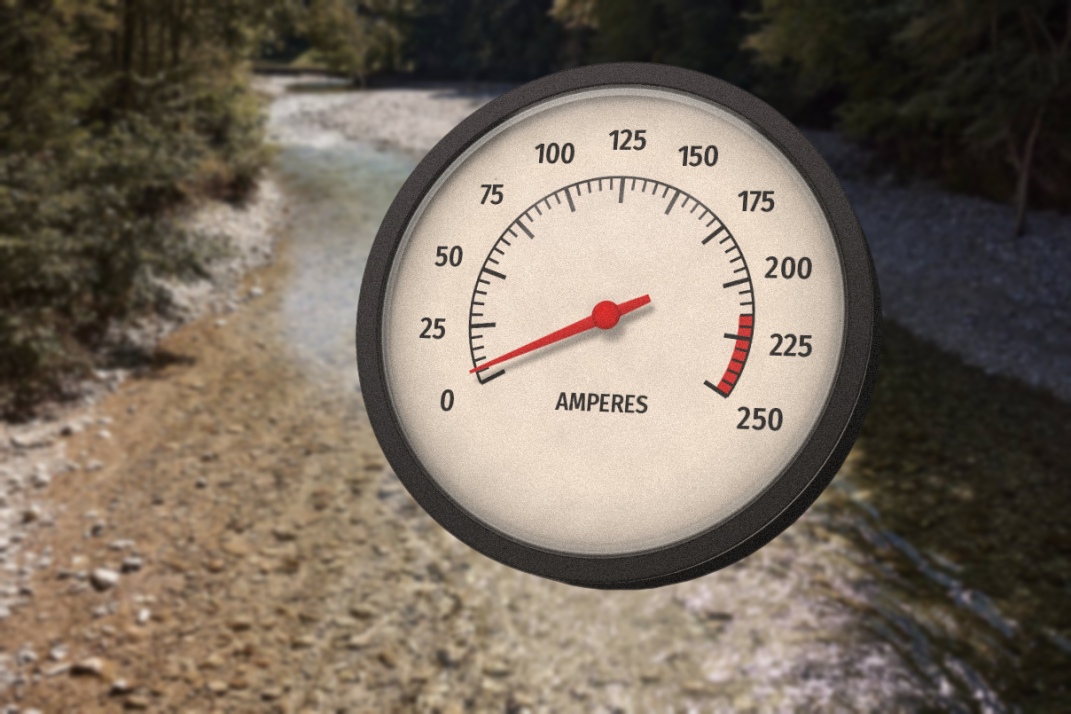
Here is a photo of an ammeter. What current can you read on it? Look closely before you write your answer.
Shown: 5 A
